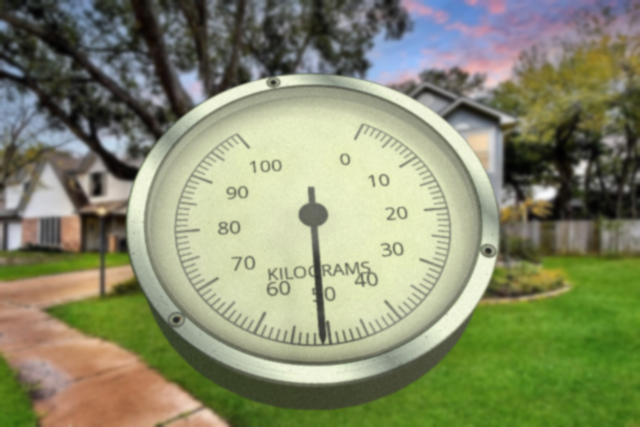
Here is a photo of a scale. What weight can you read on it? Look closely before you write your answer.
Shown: 51 kg
